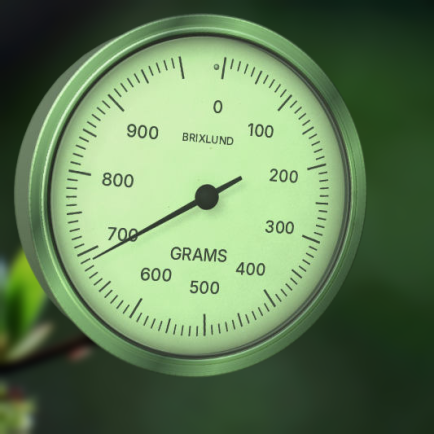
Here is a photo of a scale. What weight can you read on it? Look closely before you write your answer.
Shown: 690 g
